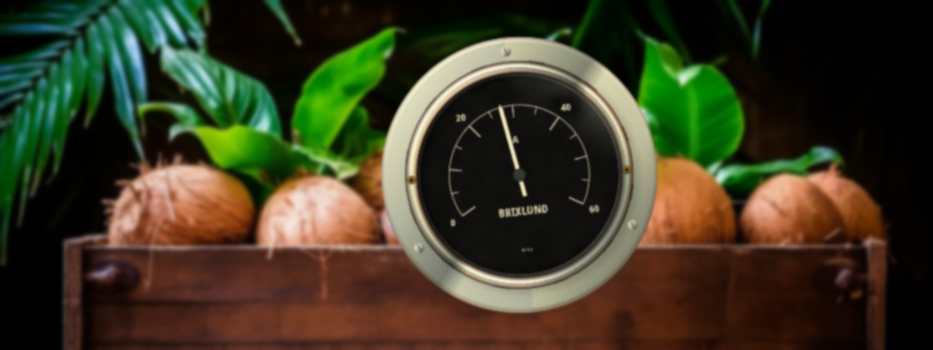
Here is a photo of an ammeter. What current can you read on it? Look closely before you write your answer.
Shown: 27.5 A
